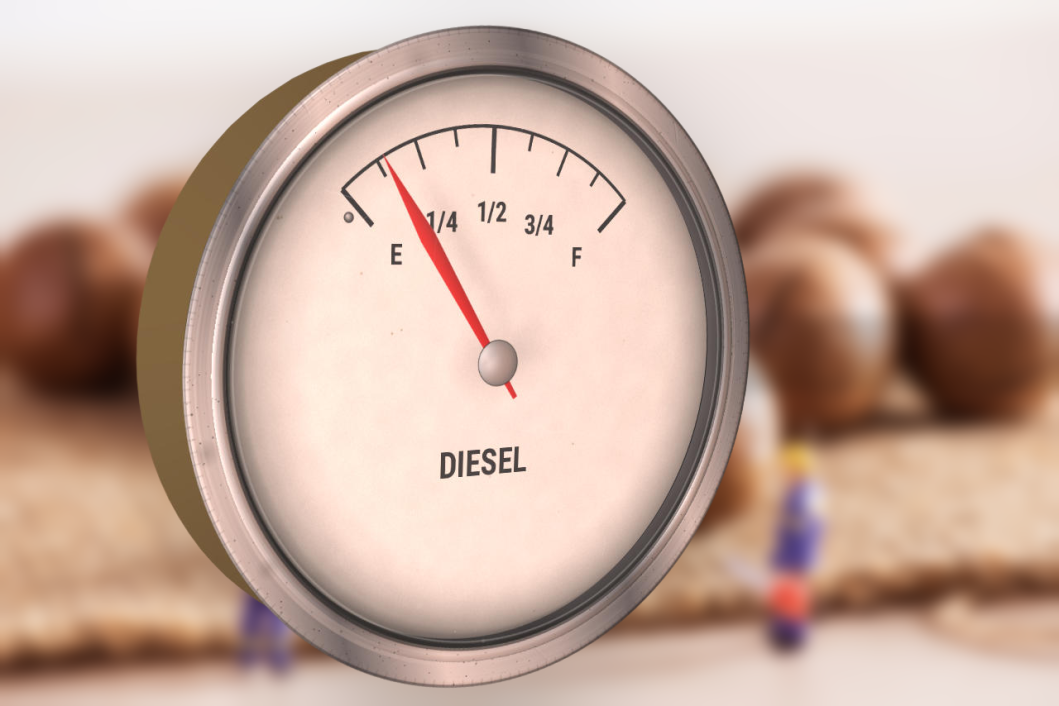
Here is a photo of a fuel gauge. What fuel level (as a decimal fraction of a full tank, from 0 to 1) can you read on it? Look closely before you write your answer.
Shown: 0.125
